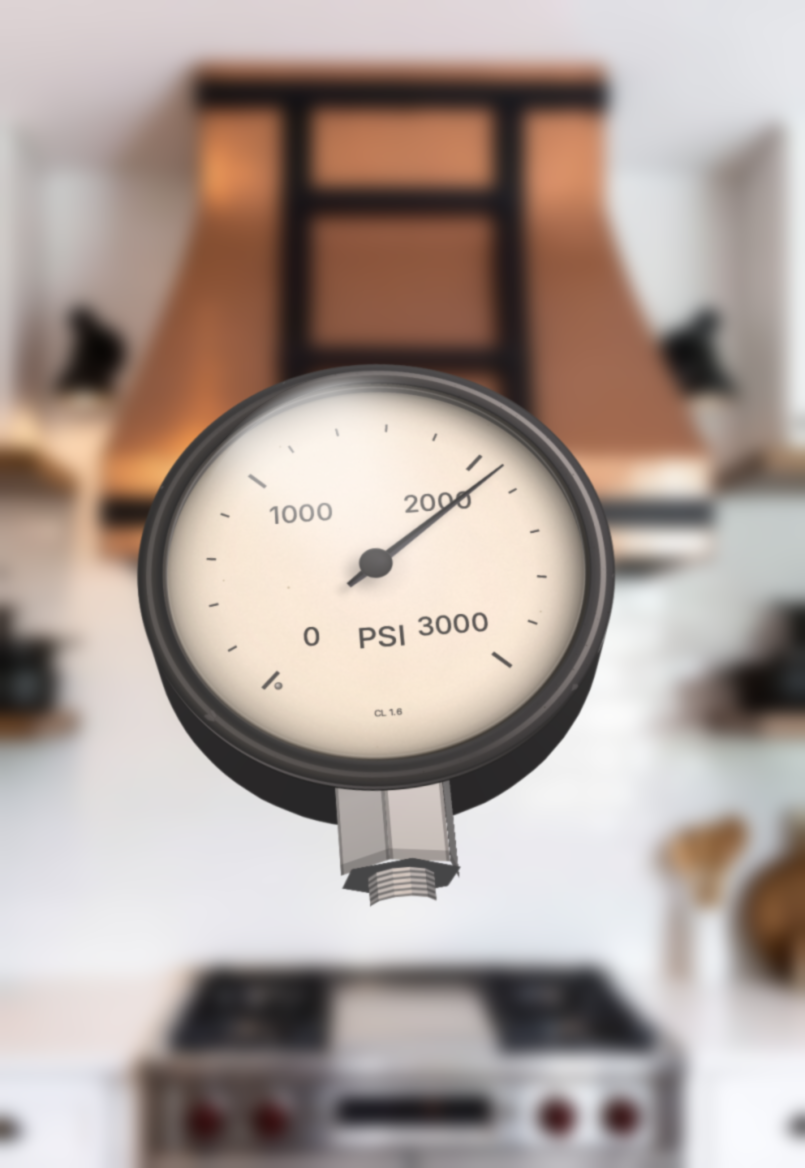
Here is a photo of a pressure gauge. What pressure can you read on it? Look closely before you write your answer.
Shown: 2100 psi
